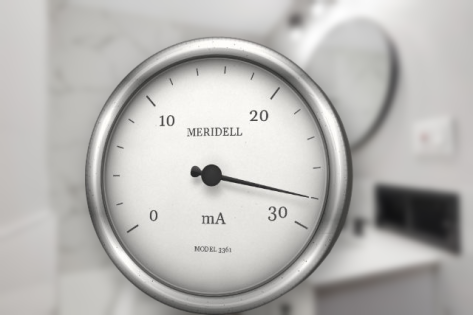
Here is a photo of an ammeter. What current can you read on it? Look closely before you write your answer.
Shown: 28 mA
